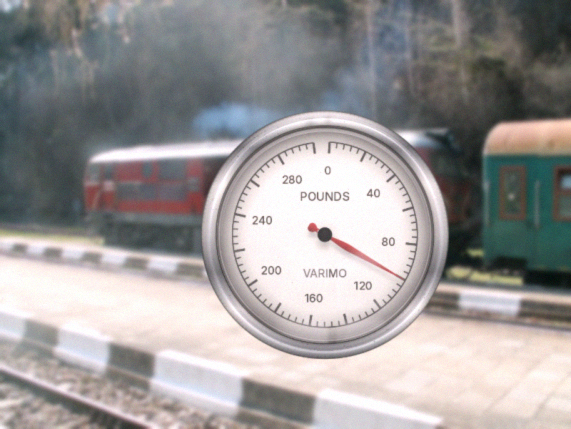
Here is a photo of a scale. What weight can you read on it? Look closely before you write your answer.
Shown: 100 lb
